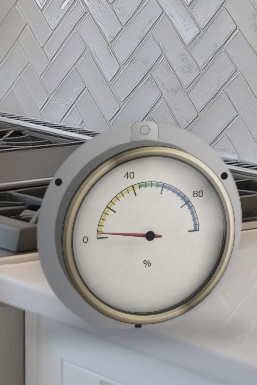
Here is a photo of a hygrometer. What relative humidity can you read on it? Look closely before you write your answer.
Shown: 4 %
